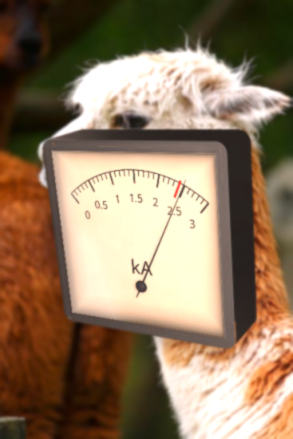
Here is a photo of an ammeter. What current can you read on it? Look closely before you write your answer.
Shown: 2.5 kA
